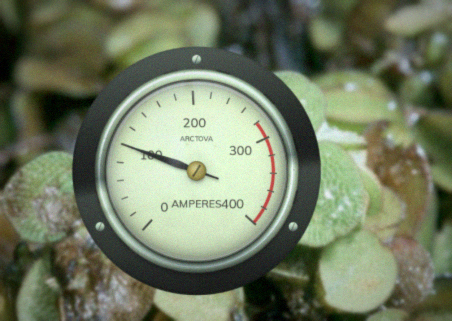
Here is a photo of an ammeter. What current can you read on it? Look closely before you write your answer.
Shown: 100 A
